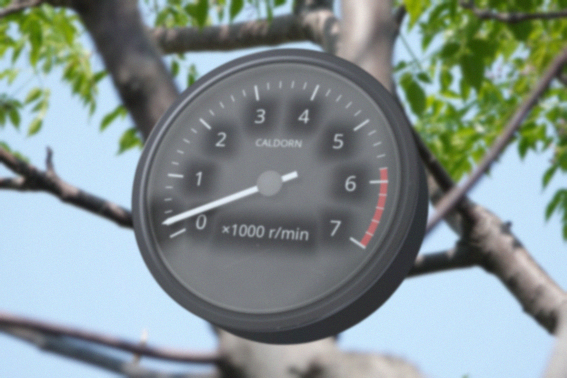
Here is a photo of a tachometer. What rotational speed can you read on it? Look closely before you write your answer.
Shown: 200 rpm
